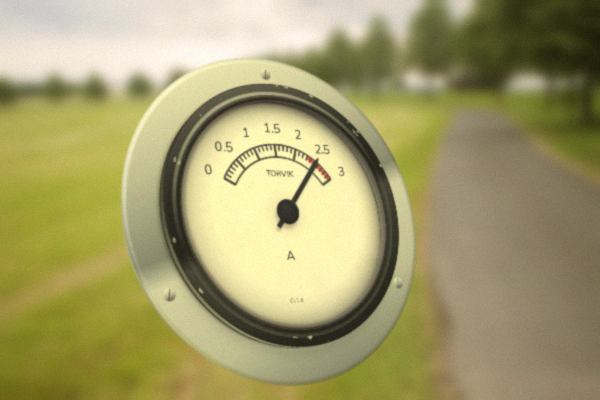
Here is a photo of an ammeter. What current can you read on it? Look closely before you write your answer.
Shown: 2.5 A
